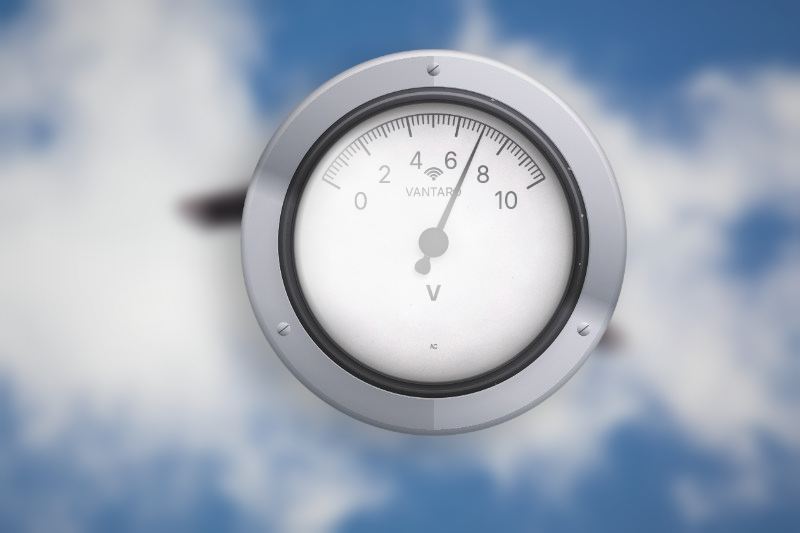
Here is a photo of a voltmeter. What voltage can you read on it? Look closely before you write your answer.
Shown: 7 V
